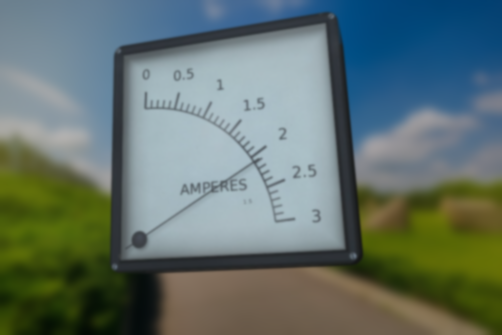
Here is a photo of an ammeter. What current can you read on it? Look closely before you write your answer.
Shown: 2.1 A
